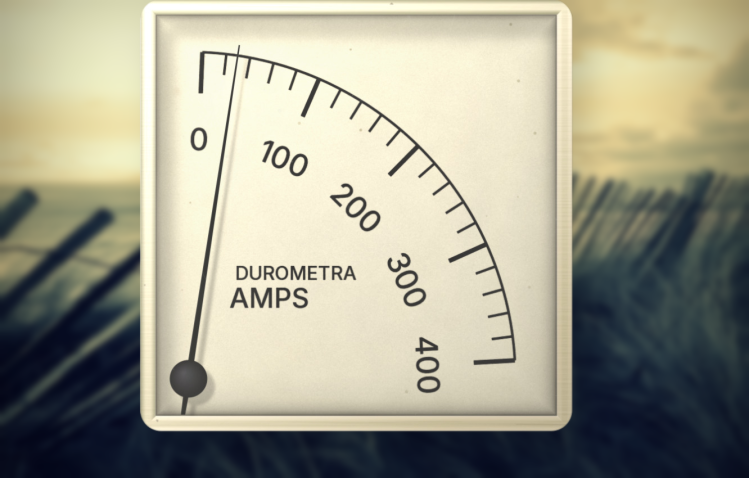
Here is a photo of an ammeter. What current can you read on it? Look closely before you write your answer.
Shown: 30 A
